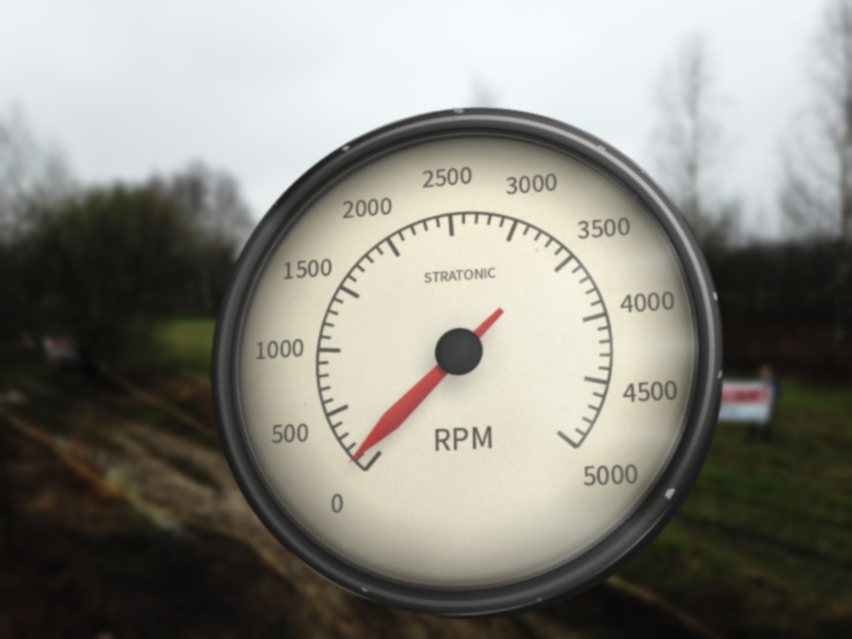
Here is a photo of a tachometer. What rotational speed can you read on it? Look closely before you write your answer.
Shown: 100 rpm
